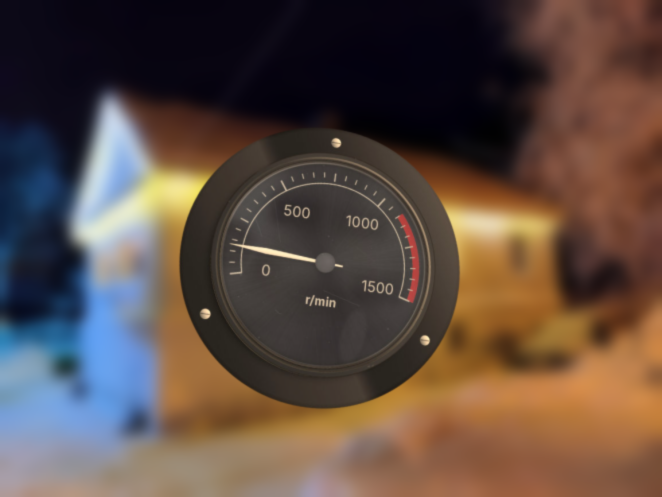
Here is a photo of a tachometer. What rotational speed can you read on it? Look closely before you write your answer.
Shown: 125 rpm
